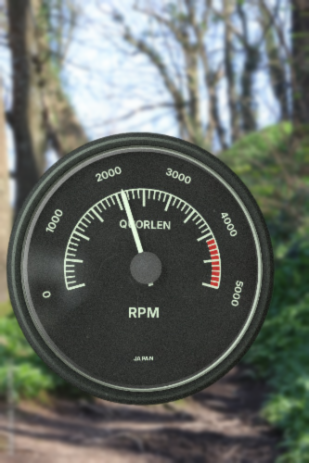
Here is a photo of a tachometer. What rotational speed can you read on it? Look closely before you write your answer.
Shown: 2100 rpm
